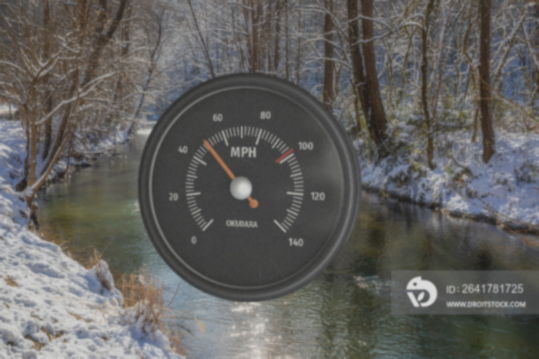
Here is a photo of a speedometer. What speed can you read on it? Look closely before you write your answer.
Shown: 50 mph
